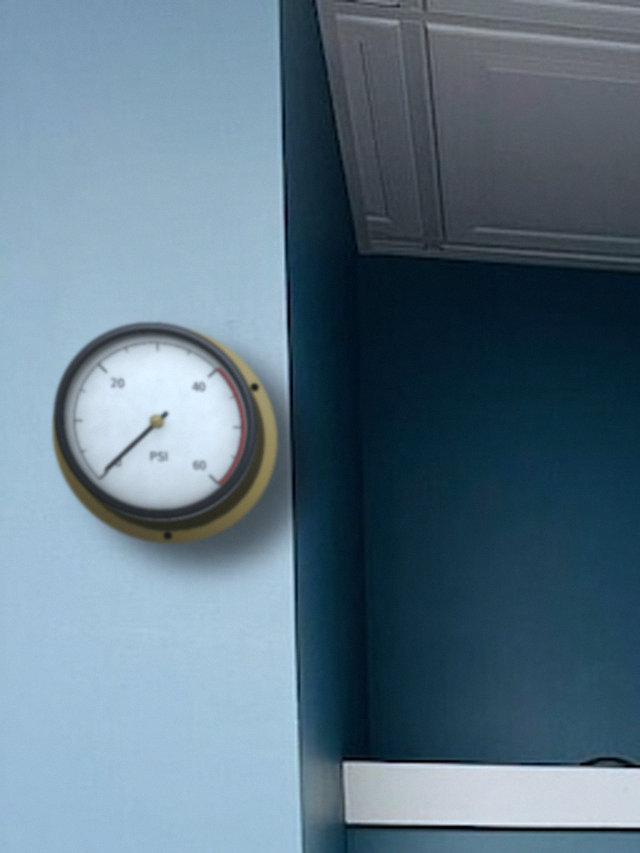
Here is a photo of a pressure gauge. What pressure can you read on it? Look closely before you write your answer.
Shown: 0 psi
